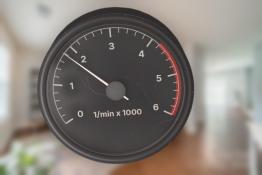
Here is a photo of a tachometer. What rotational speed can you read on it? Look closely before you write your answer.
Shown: 1800 rpm
